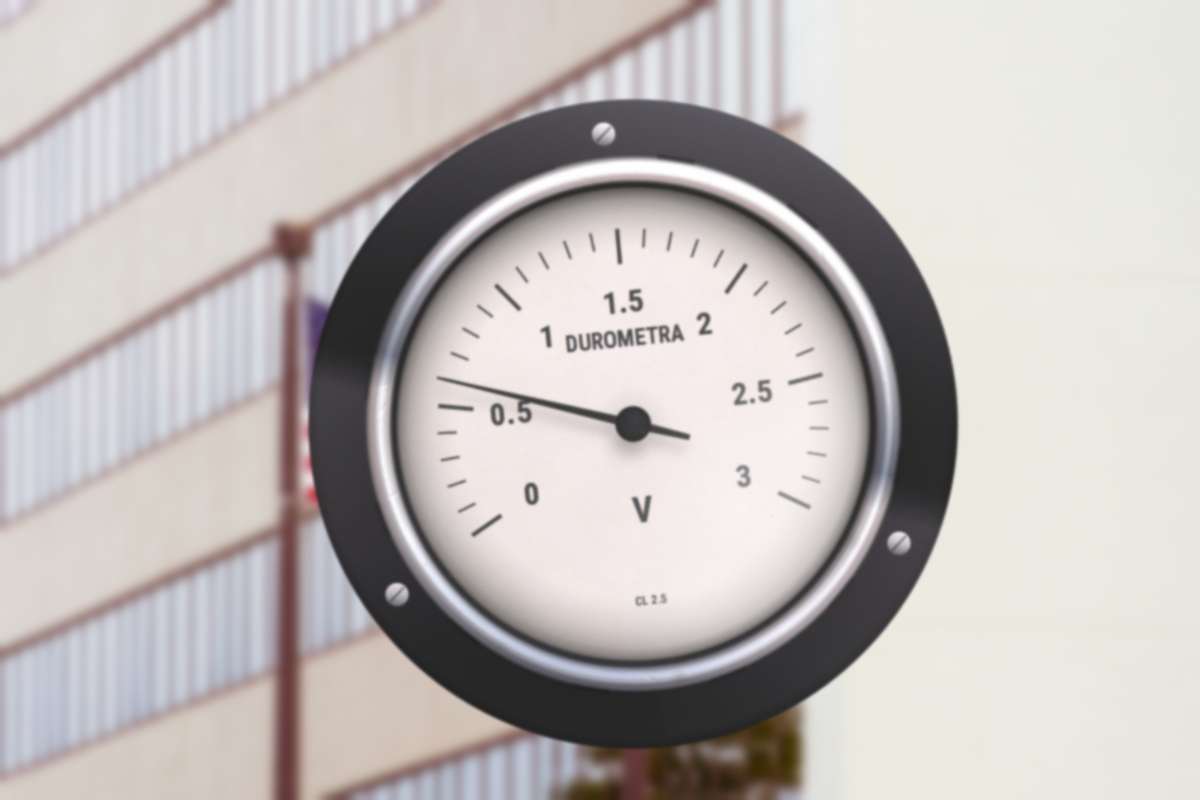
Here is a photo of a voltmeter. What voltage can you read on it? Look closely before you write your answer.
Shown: 0.6 V
